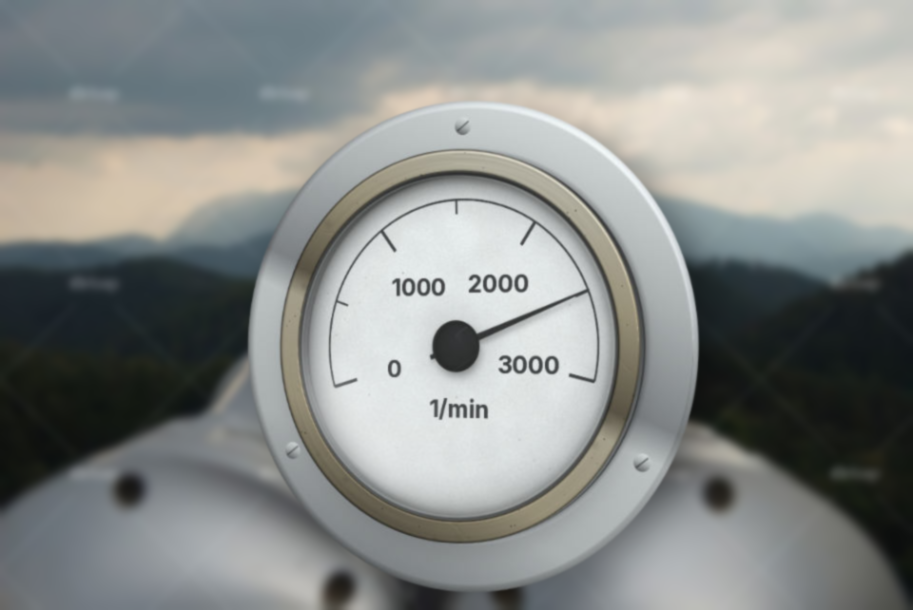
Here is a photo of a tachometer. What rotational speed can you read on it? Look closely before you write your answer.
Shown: 2500 rpm
